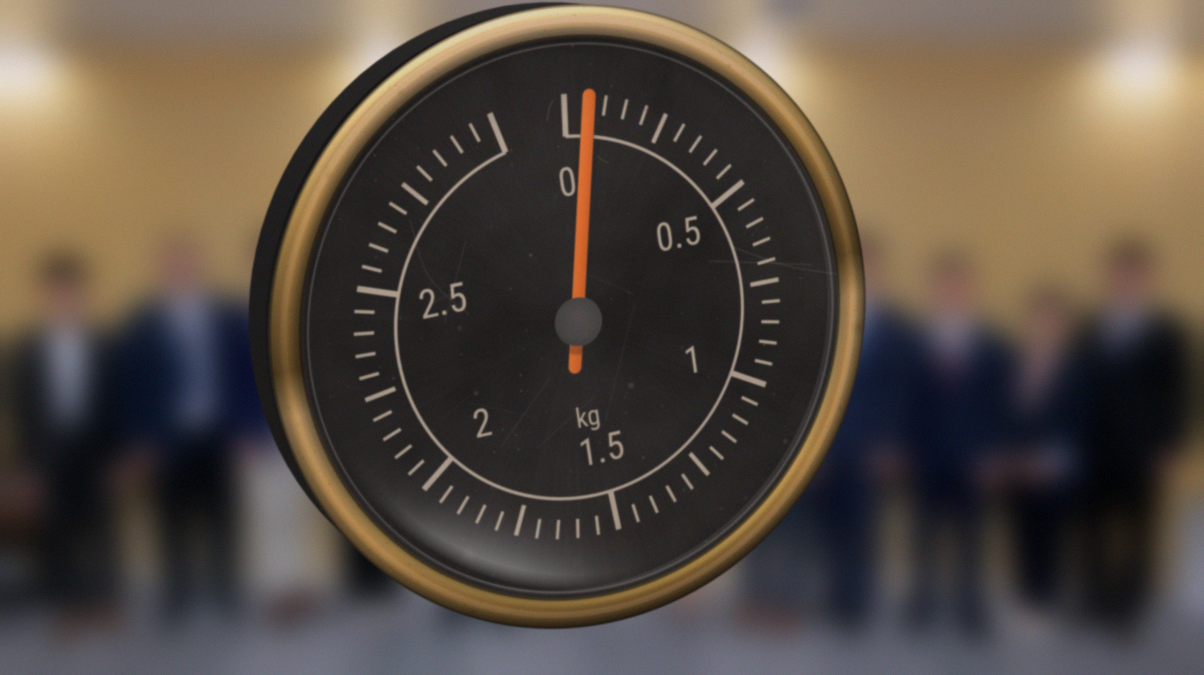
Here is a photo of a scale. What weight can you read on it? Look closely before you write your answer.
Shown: 0.05 kg
